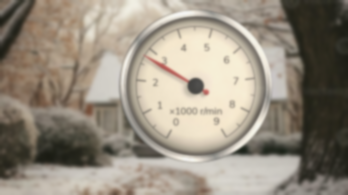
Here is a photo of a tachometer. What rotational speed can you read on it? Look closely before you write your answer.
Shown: 2750 rpm
